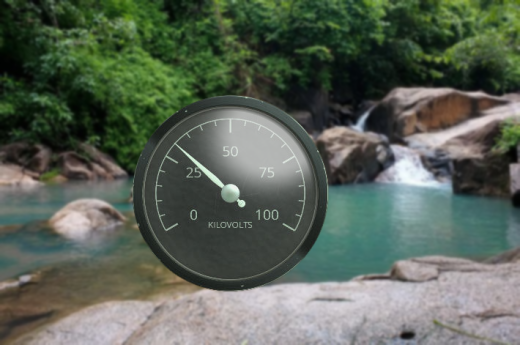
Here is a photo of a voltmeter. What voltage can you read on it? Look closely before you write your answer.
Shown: 30 kV
